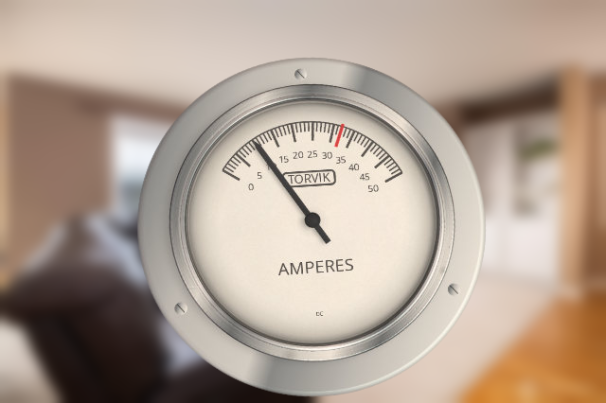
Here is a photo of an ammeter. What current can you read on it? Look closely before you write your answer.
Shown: 10 A
